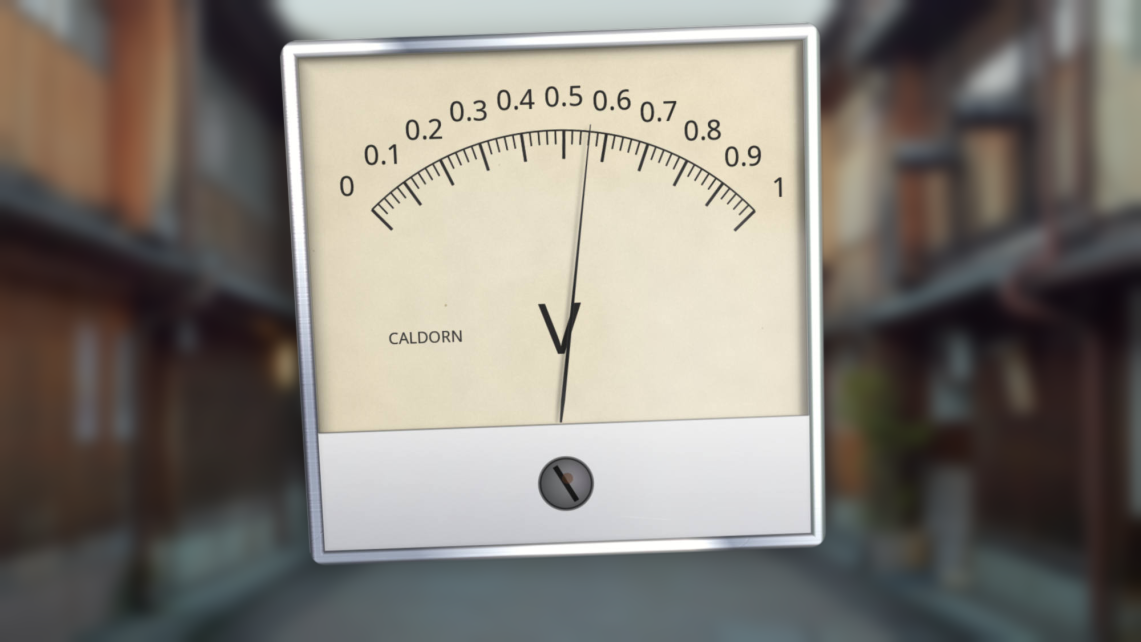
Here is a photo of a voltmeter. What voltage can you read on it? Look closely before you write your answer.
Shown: 0.56 V
